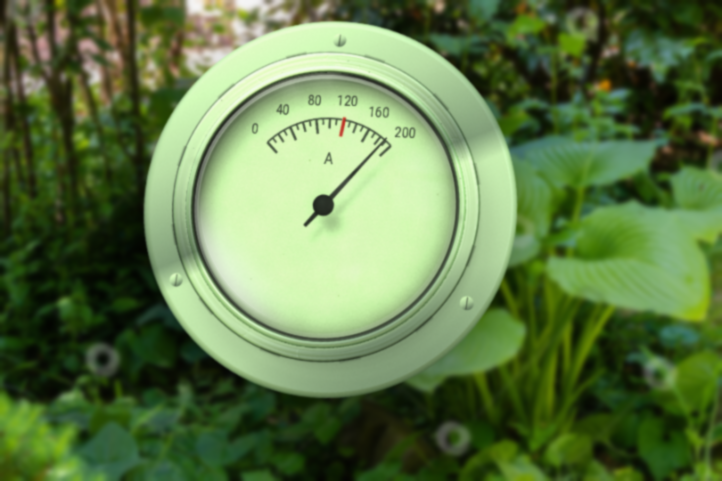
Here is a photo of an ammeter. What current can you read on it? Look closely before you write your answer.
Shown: 190 A
